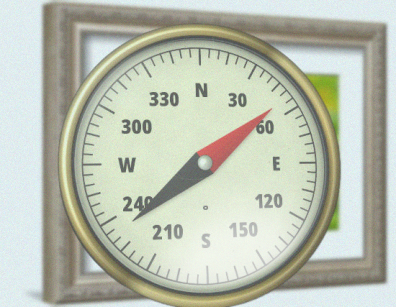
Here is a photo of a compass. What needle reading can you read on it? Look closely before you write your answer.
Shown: 52.5 °
